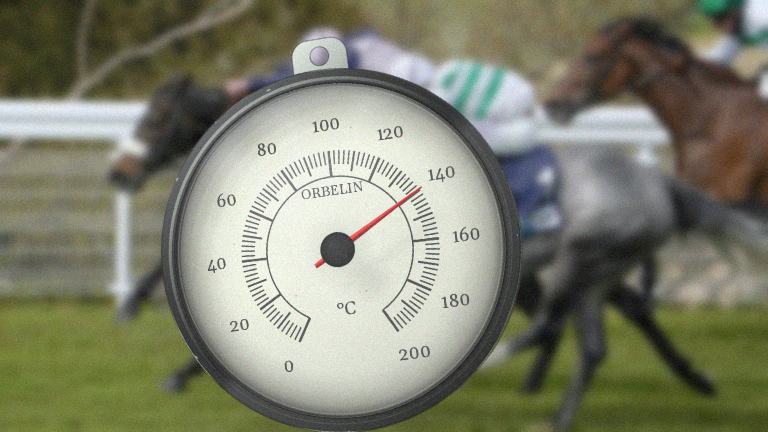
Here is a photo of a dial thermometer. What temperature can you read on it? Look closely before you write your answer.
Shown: 140 °C
